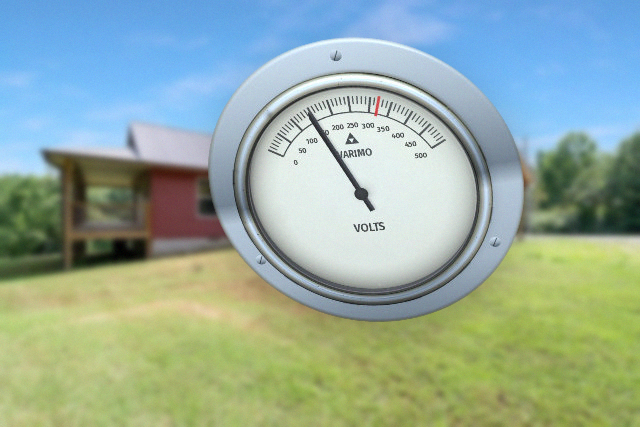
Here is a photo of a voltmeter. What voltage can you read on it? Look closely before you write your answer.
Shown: 150 V
